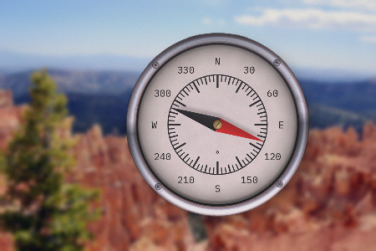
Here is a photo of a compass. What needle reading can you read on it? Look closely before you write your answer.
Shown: 110 °
